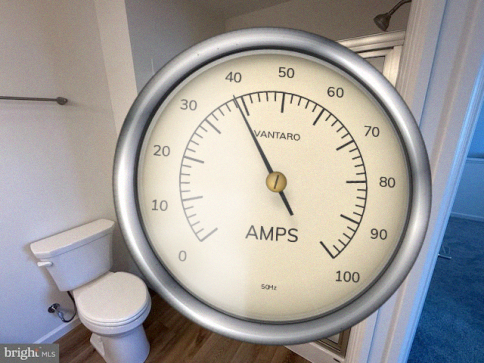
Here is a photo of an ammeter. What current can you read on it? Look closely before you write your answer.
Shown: 38 A
